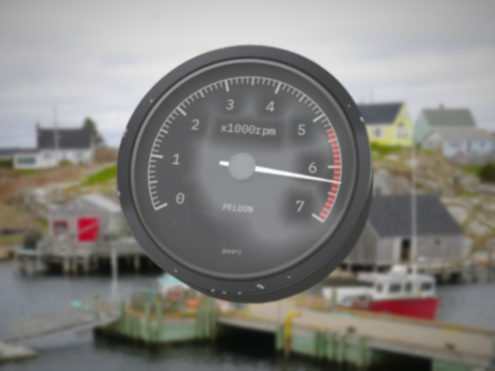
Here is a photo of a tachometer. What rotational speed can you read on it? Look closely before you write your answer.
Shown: 6300 rpm
